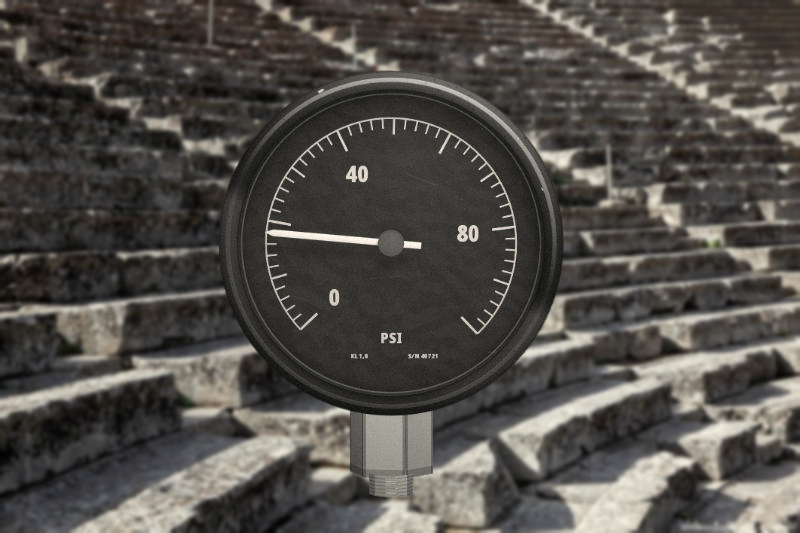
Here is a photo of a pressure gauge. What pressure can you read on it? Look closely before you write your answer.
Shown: 18 psi
